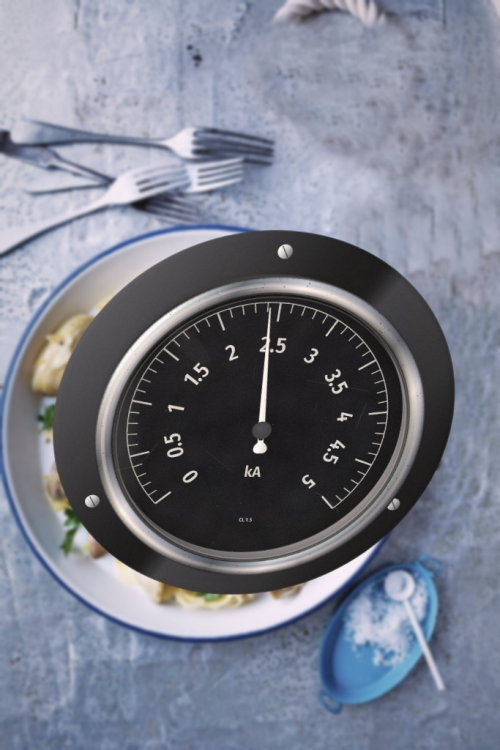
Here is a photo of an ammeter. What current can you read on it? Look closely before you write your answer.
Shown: 2.4 kA
